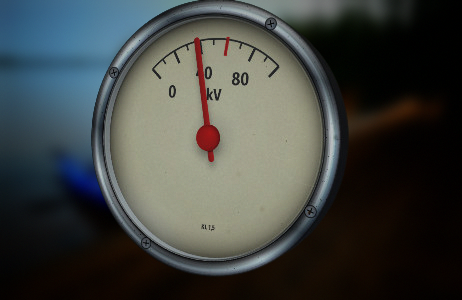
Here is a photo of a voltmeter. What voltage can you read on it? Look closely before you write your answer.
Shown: 40 kV
